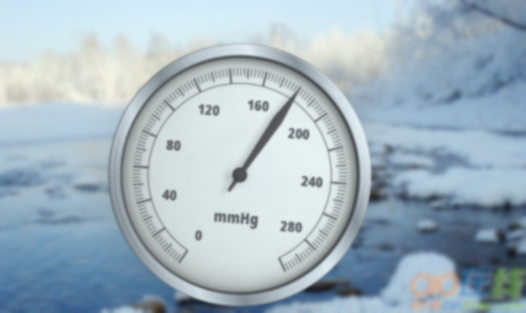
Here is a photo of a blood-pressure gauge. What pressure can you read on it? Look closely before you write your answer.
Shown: 180 mmHg
